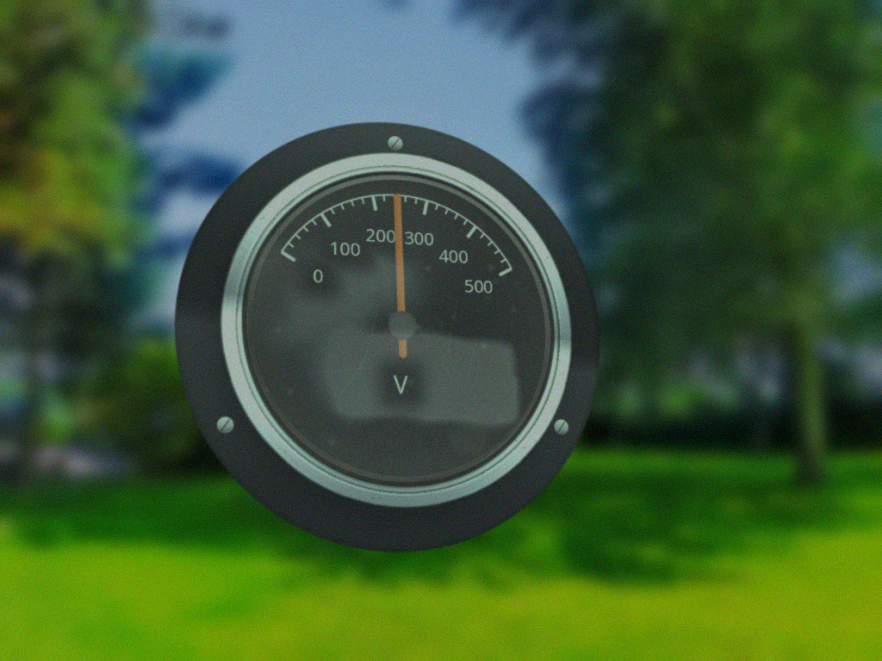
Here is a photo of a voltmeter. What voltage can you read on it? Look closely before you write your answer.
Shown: 240 V
